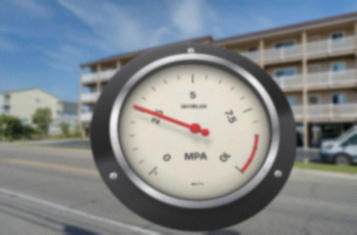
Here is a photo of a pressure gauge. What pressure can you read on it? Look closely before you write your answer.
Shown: 2.5 MPa
